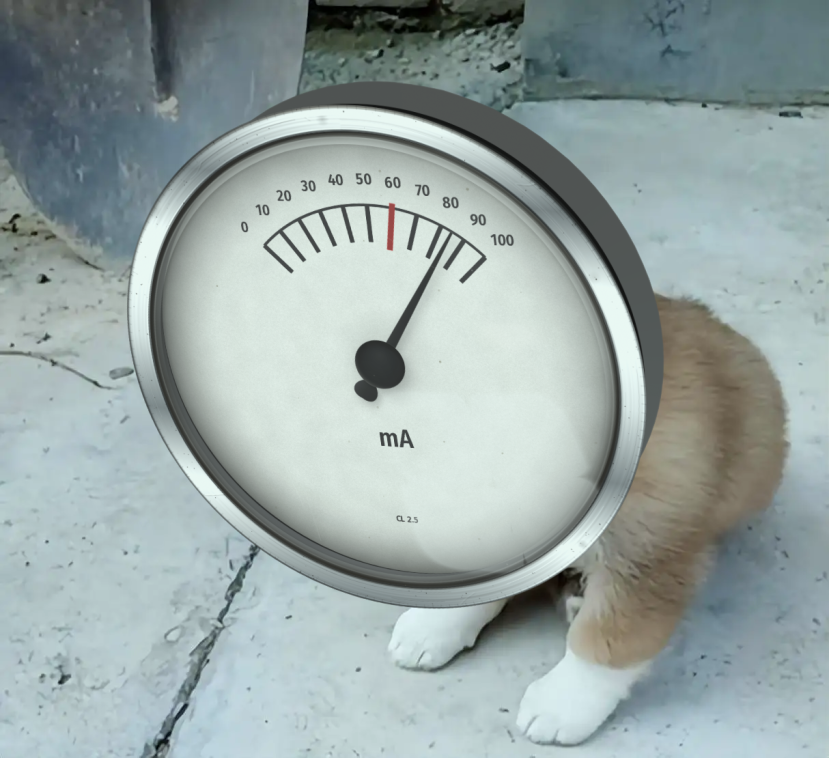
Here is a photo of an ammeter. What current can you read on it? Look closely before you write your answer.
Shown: 85 mA
